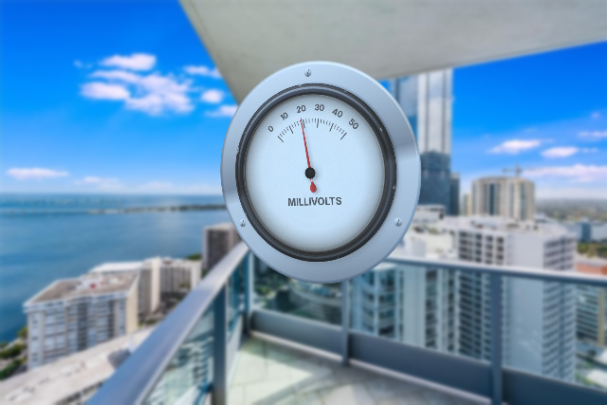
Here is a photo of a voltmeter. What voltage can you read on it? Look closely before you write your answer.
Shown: 20 mV
